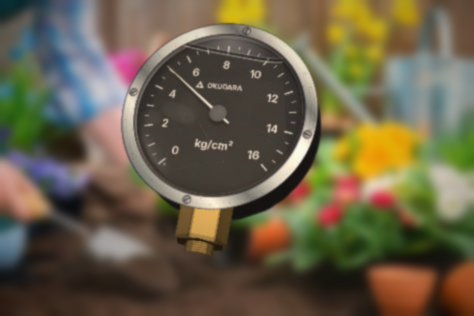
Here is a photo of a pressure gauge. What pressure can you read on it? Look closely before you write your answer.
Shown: 5 kg/cm²
